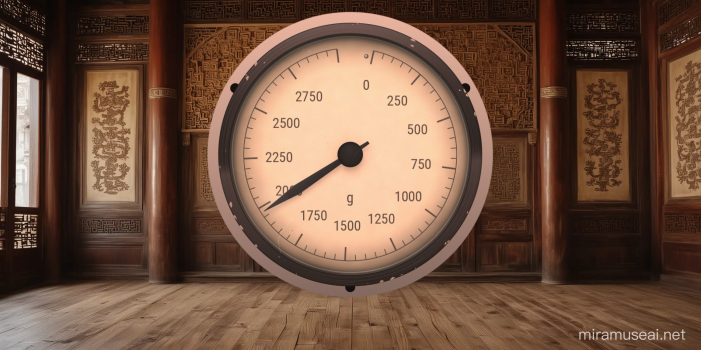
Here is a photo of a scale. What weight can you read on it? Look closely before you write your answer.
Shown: 1975 g
